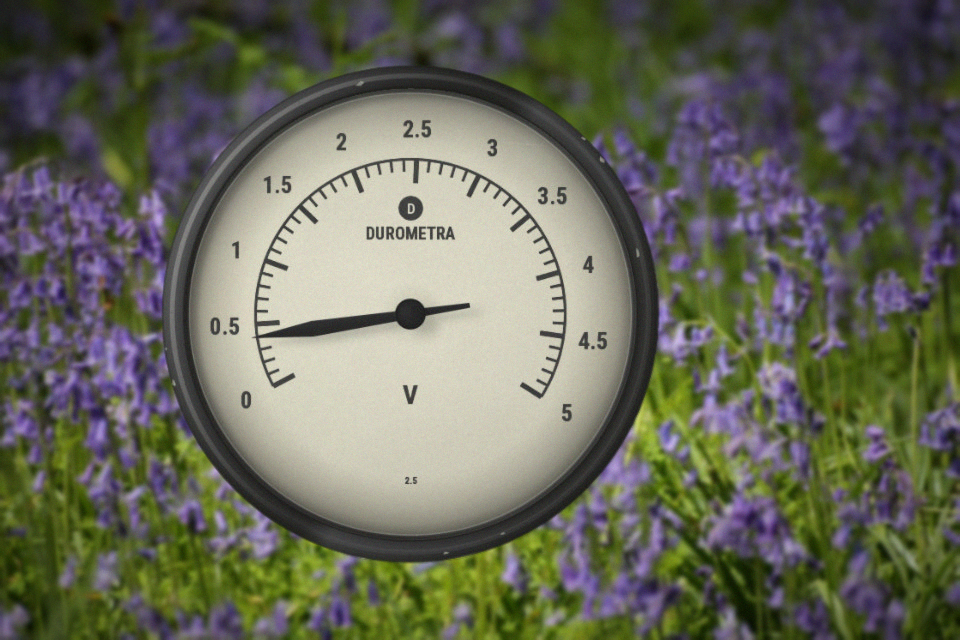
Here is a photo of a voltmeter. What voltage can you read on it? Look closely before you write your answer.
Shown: 0.4 V
